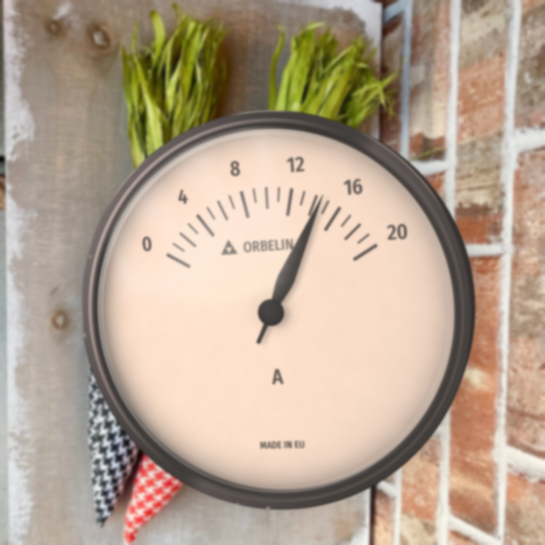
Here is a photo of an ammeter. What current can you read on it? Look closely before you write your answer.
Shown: 14.5 A
